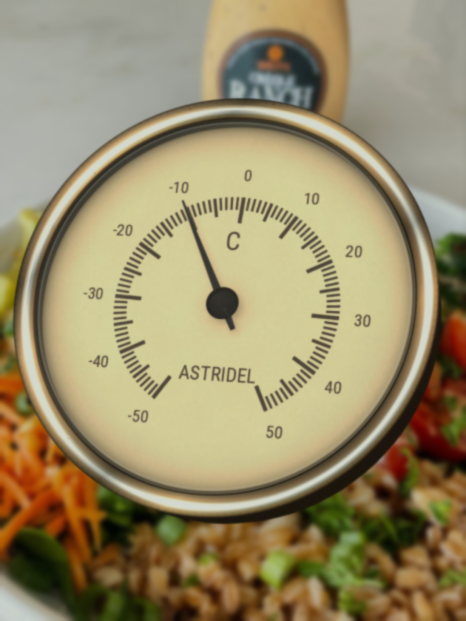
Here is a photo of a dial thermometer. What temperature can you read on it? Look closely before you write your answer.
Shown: -10 °C
